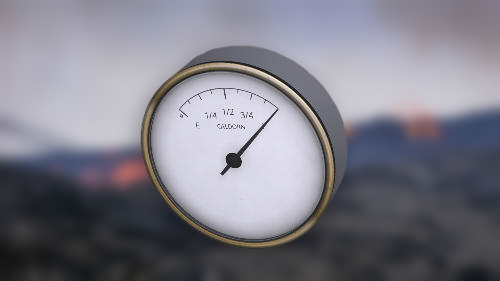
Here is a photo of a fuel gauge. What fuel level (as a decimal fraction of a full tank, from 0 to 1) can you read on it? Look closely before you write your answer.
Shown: 1
